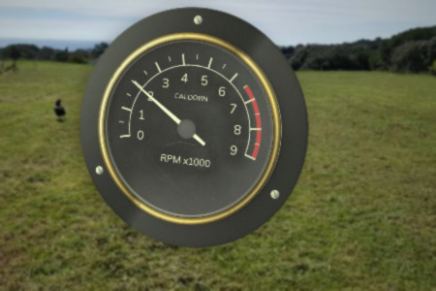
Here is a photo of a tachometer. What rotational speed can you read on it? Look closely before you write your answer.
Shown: 2000 rpm
